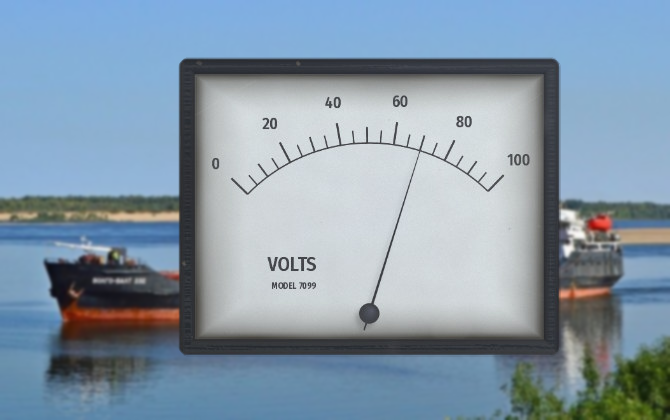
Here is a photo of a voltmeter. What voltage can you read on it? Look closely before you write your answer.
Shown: 70 V
